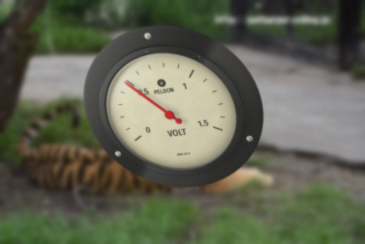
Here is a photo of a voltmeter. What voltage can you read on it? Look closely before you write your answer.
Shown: 0.5 V
